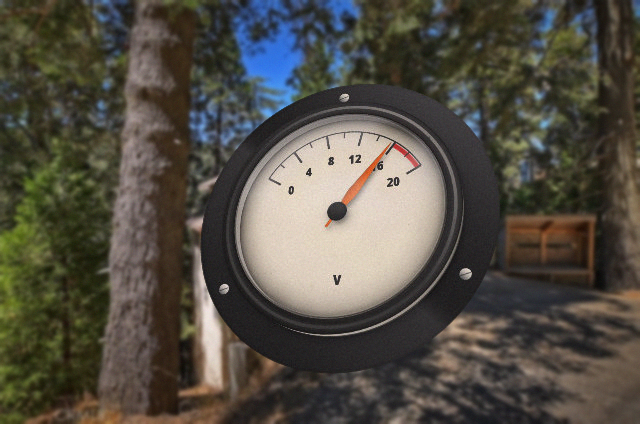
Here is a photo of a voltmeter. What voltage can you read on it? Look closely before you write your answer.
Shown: 16 V
